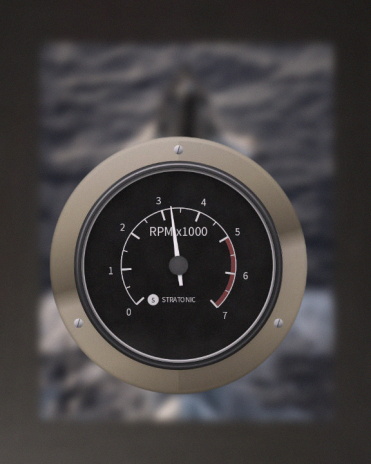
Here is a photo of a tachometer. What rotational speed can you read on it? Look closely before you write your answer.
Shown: 3250 rpm
